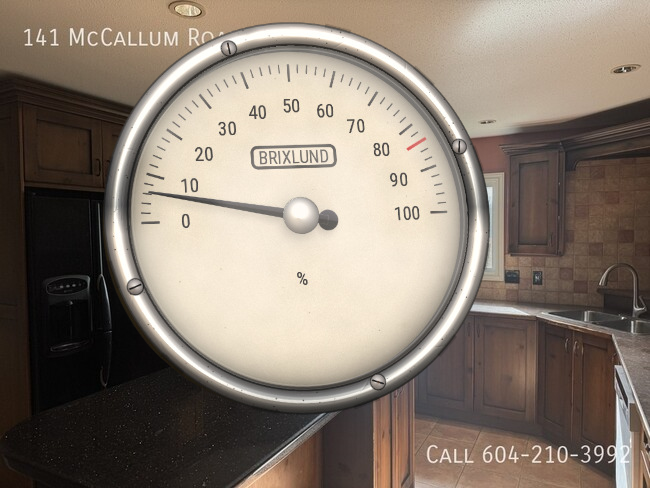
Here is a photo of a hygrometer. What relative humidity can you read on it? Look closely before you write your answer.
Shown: 6 %
